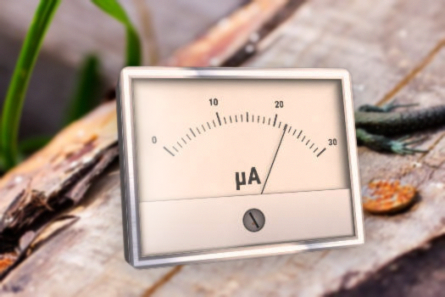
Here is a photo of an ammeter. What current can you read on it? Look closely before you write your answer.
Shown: 22 µA
